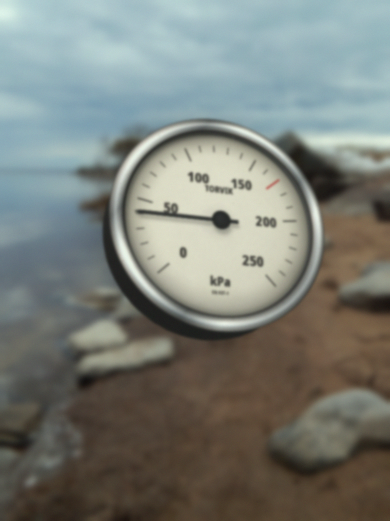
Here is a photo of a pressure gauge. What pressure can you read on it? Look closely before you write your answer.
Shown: 40 kPa
